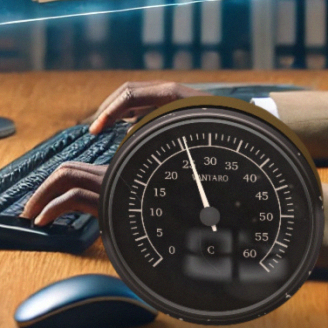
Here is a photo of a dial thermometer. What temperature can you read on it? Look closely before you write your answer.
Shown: 26 °C
